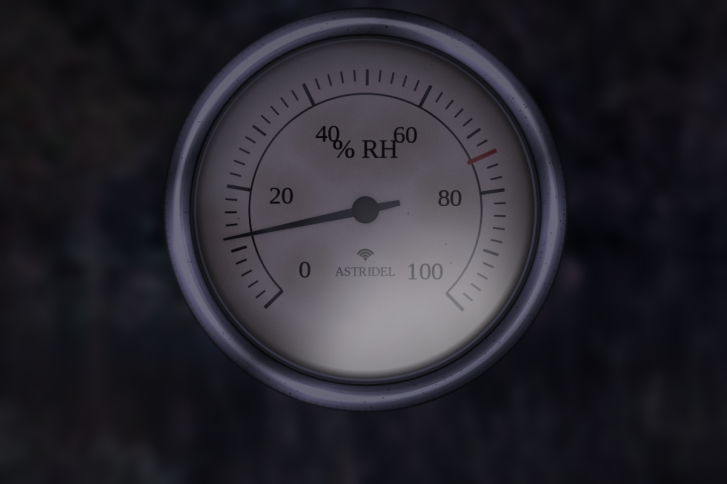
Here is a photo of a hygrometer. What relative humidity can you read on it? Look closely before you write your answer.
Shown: 12 %
